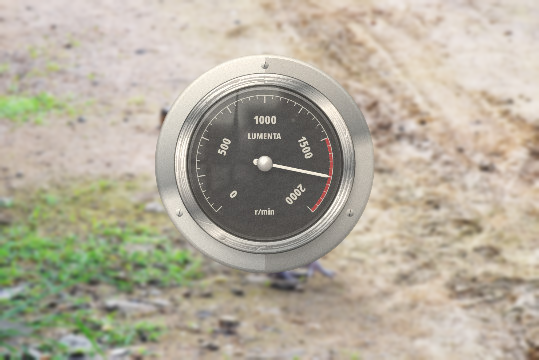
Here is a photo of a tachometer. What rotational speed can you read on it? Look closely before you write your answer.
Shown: 1750 rpm
